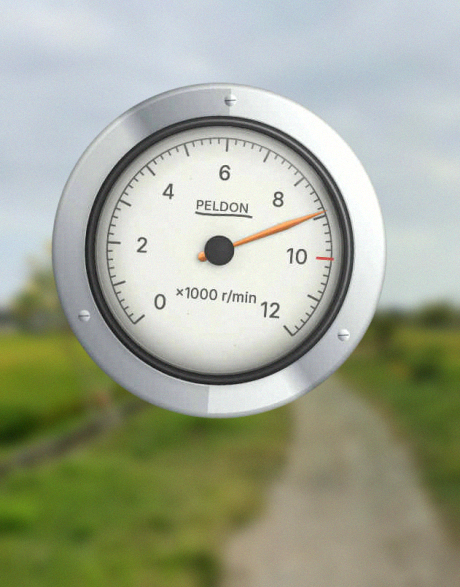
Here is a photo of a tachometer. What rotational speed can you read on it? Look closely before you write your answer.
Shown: 8900 rpm
